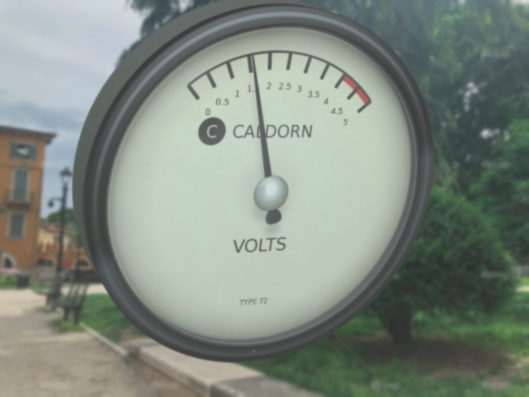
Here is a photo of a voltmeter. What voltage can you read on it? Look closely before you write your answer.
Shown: 1.5 V
